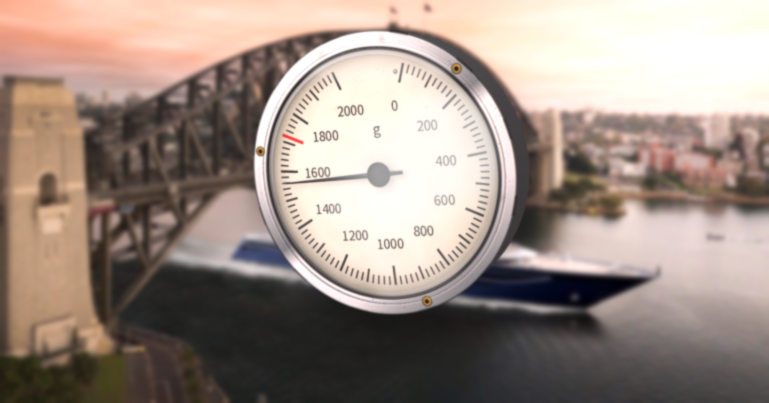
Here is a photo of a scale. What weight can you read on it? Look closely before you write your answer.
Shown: 1560 g
